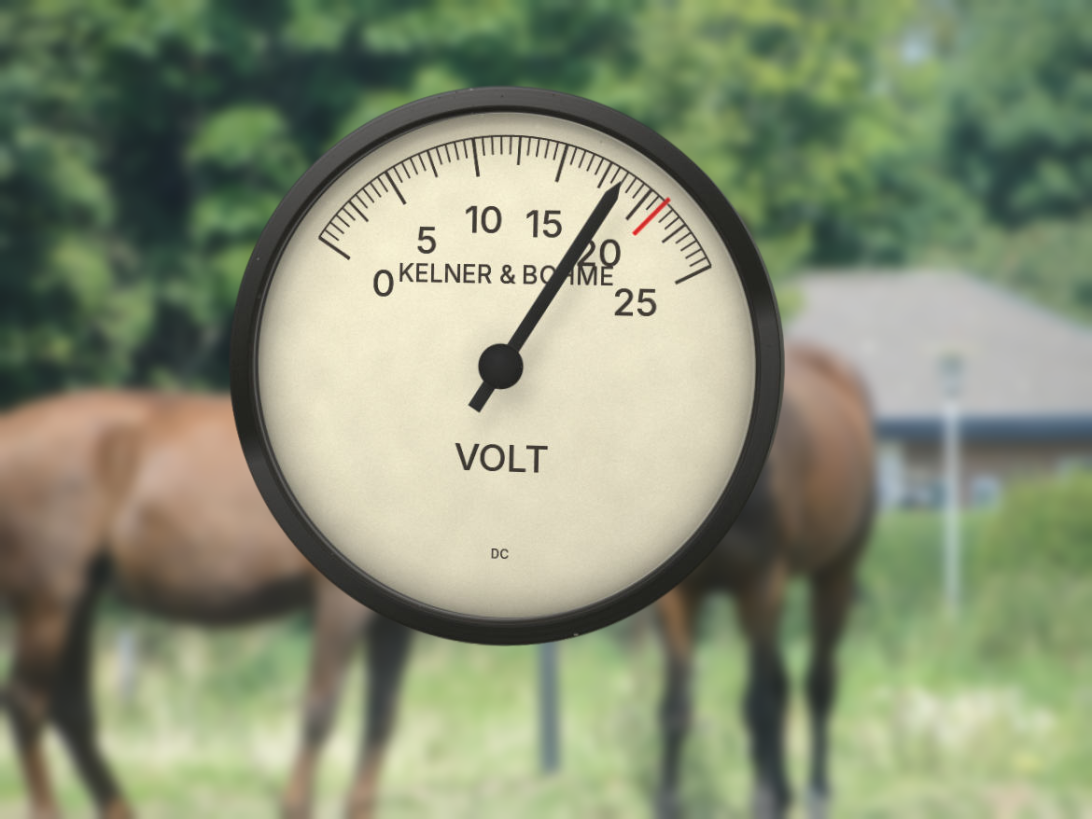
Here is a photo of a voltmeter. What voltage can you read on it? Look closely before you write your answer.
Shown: 18.5 V
